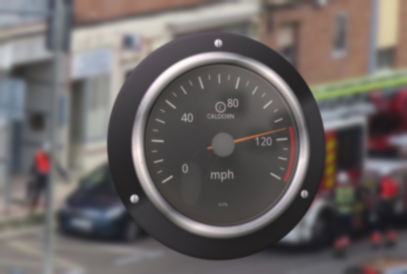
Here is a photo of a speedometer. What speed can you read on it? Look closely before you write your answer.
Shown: 115 mph
